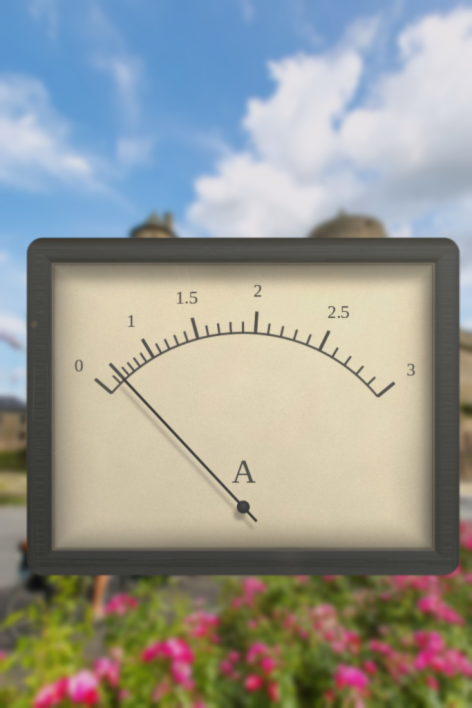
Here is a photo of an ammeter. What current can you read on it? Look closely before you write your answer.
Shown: 0.5 A
